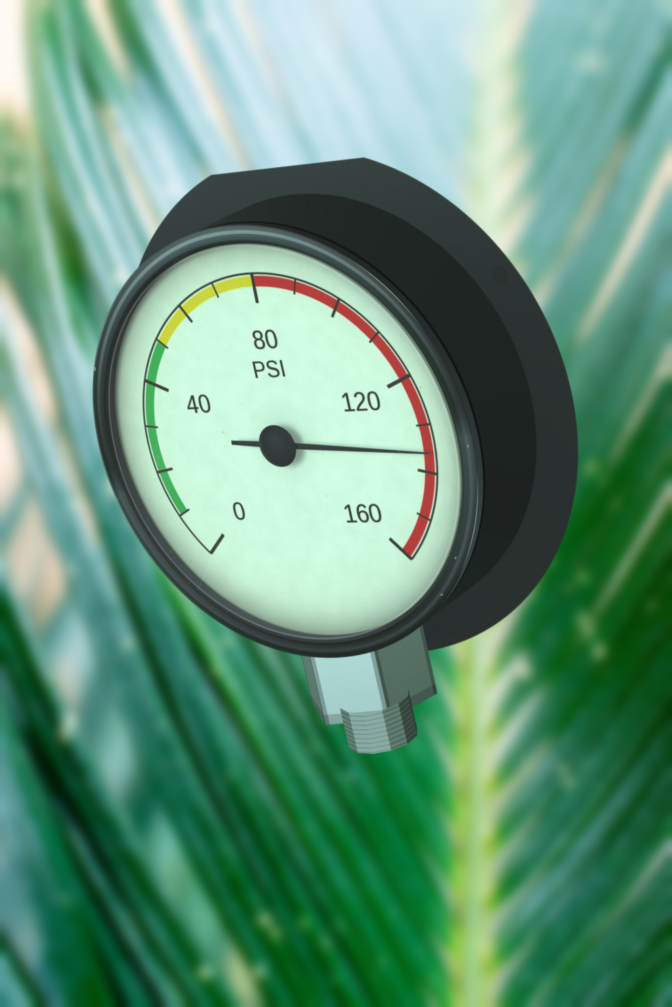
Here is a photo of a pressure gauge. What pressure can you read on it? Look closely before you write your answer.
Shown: 135 psi
